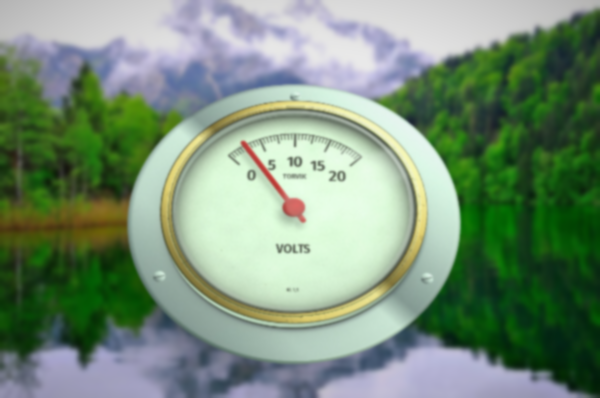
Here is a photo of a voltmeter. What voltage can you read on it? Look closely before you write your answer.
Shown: 2.5 V
